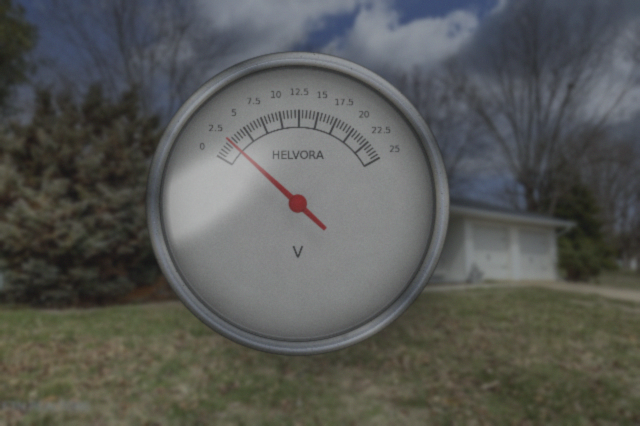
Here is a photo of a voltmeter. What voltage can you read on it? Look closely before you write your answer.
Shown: 2.5 V
